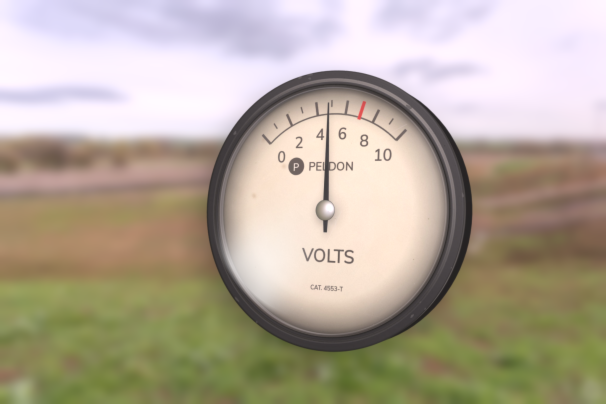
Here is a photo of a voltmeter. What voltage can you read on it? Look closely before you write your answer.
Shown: 5 V
